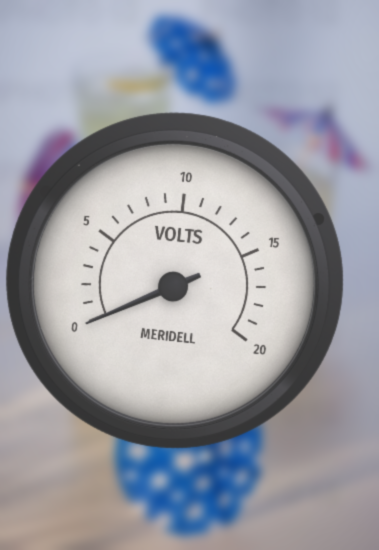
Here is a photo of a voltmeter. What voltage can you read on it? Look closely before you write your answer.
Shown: 0 V
